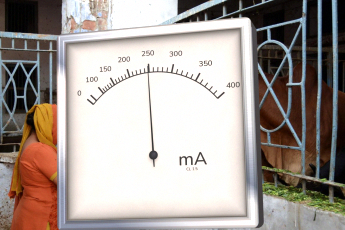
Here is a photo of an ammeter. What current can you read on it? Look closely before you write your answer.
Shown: 250 mA
